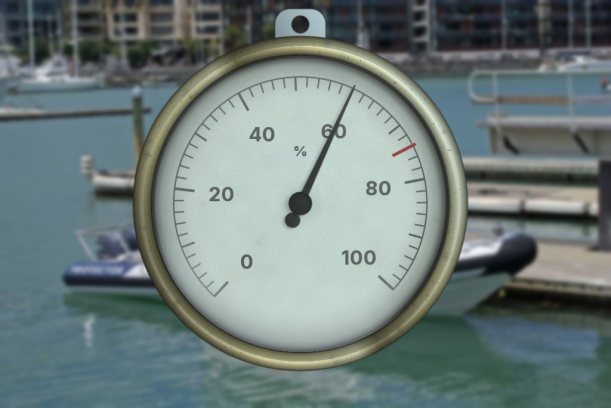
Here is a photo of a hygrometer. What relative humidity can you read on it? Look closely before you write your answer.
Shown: 60 %
